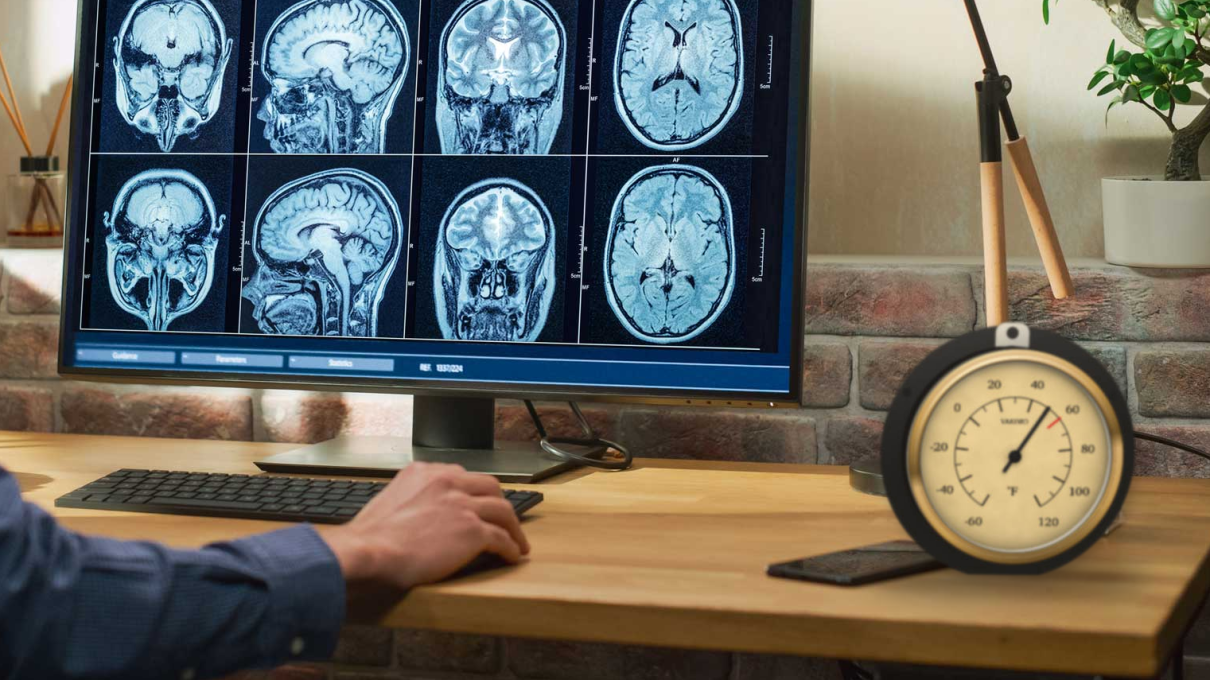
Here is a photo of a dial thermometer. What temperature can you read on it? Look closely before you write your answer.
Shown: 50 °F
